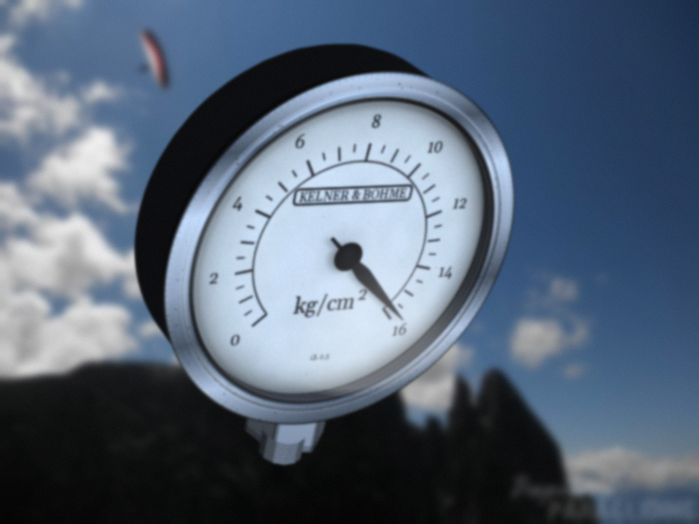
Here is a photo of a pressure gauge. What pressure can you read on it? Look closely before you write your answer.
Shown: 15.75 kg/cm²
